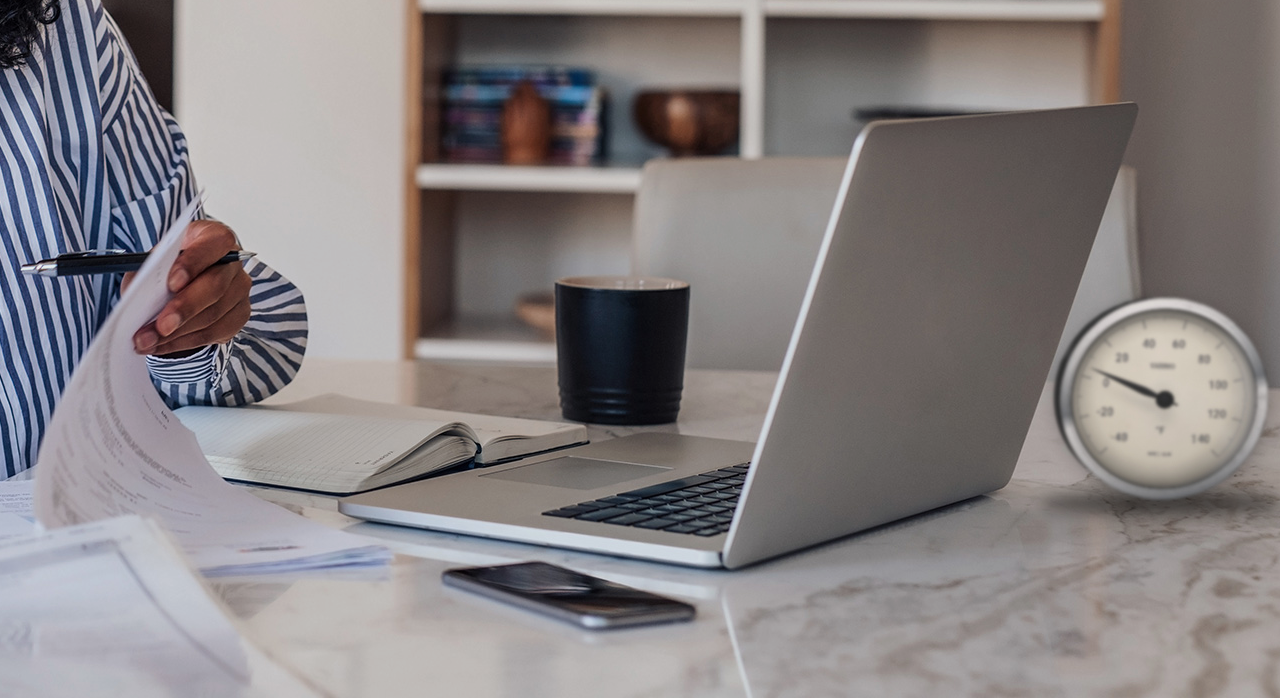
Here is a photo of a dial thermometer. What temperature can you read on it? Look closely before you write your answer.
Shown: 5 °F
